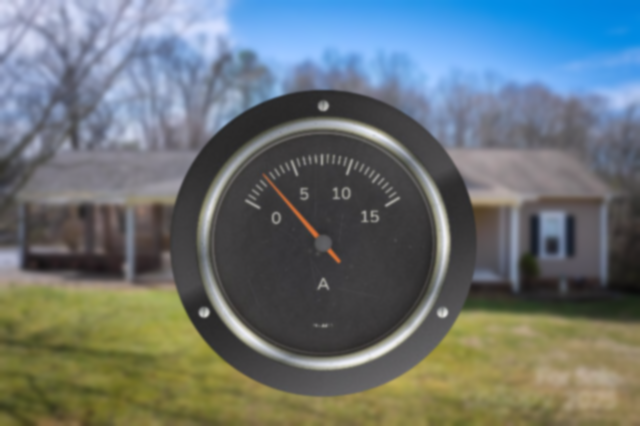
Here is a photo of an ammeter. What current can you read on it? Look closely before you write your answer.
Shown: 2.5 A
